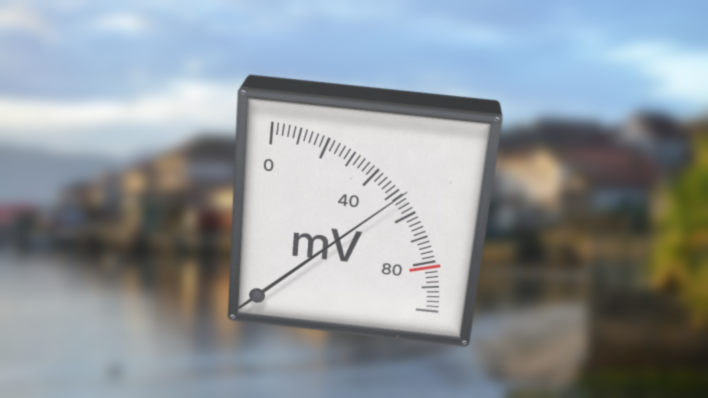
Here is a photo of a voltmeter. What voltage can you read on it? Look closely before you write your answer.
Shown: 52 mV
